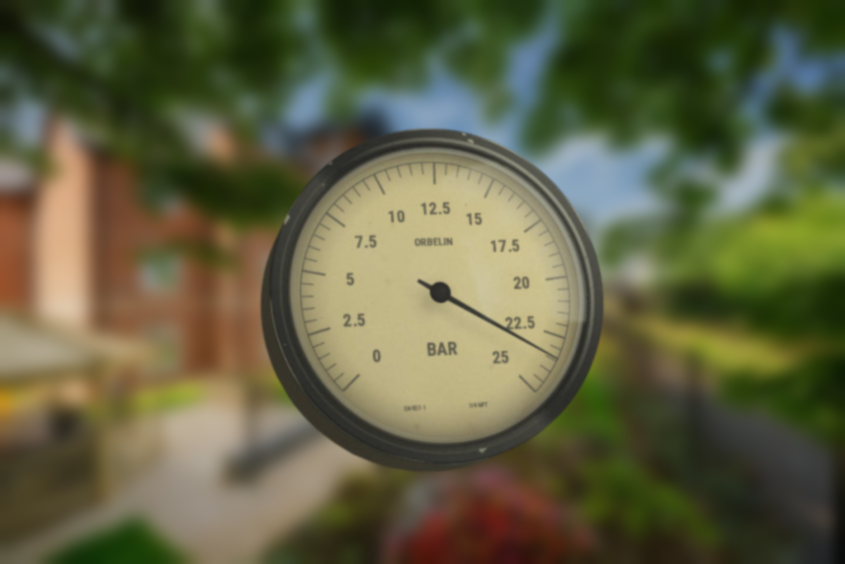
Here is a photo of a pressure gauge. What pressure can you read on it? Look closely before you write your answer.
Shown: 23.5 bar
